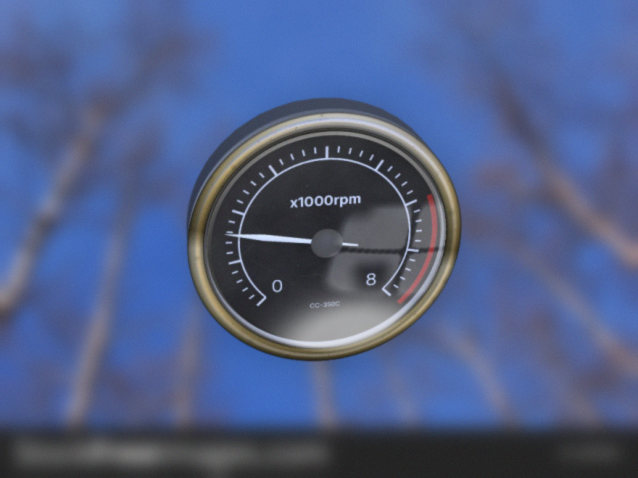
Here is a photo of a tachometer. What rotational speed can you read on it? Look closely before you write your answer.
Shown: 1600 rpm
